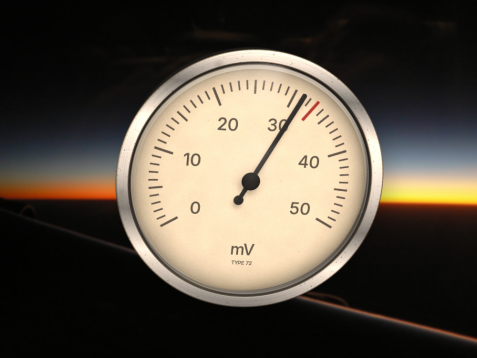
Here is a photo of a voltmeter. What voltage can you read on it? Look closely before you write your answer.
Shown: 31 mV
